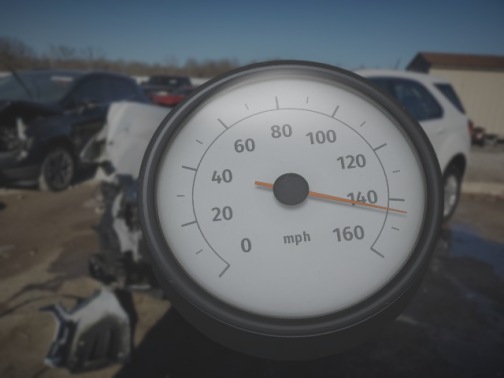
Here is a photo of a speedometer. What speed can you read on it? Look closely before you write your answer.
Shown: 145 mph
